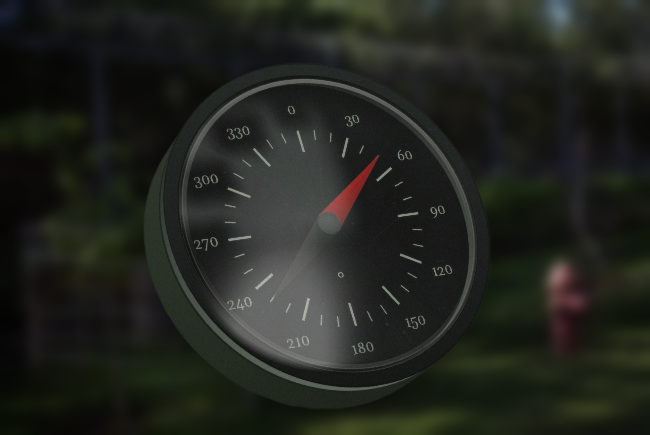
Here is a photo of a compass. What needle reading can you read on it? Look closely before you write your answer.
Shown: 50 °
